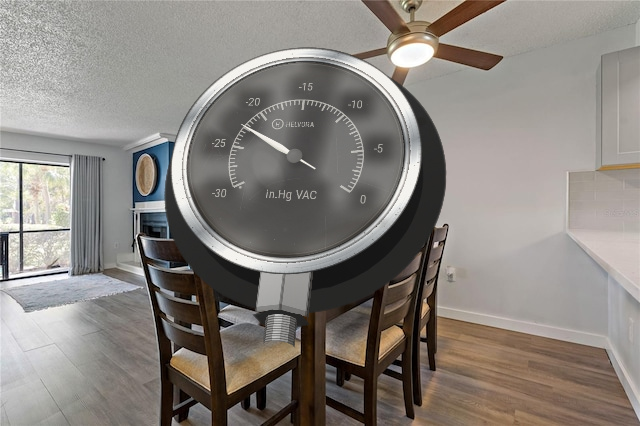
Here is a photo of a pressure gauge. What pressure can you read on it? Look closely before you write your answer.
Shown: -22.5 inHg
